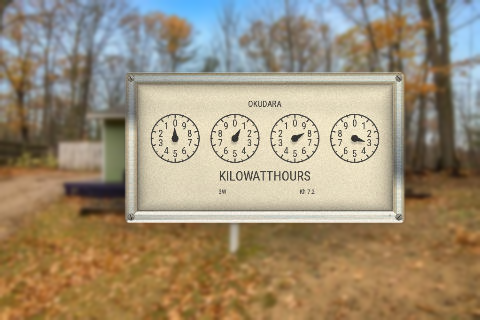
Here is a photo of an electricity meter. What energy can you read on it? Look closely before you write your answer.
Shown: 83 kWh
